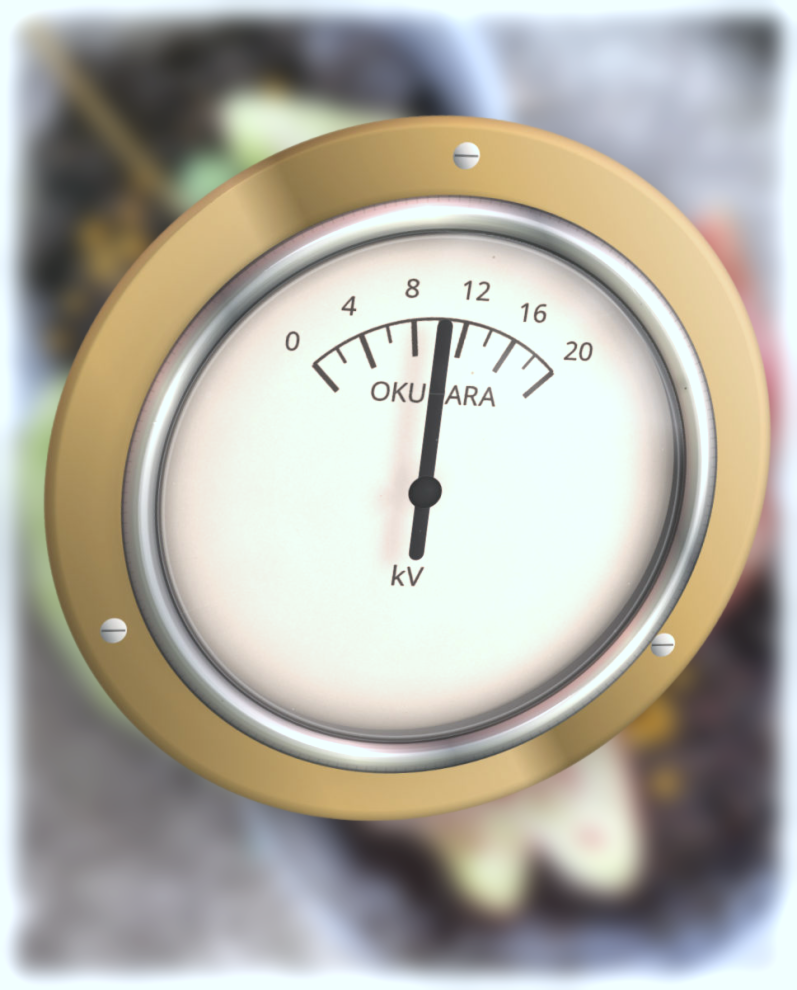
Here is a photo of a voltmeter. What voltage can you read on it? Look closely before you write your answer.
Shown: 10 kV
